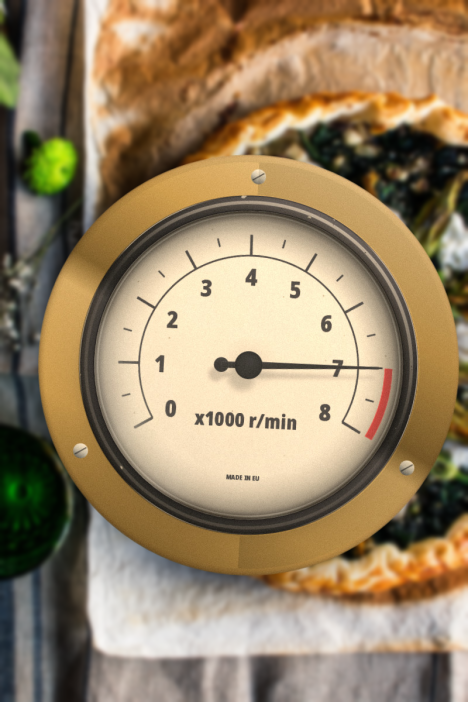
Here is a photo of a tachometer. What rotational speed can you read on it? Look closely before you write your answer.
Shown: 7000 rpm
